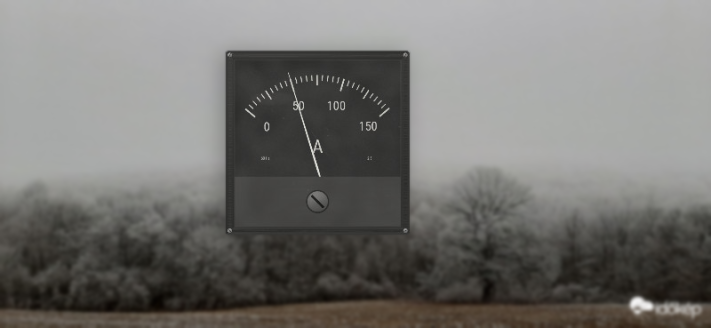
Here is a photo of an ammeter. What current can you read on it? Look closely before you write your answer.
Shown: 50 A
